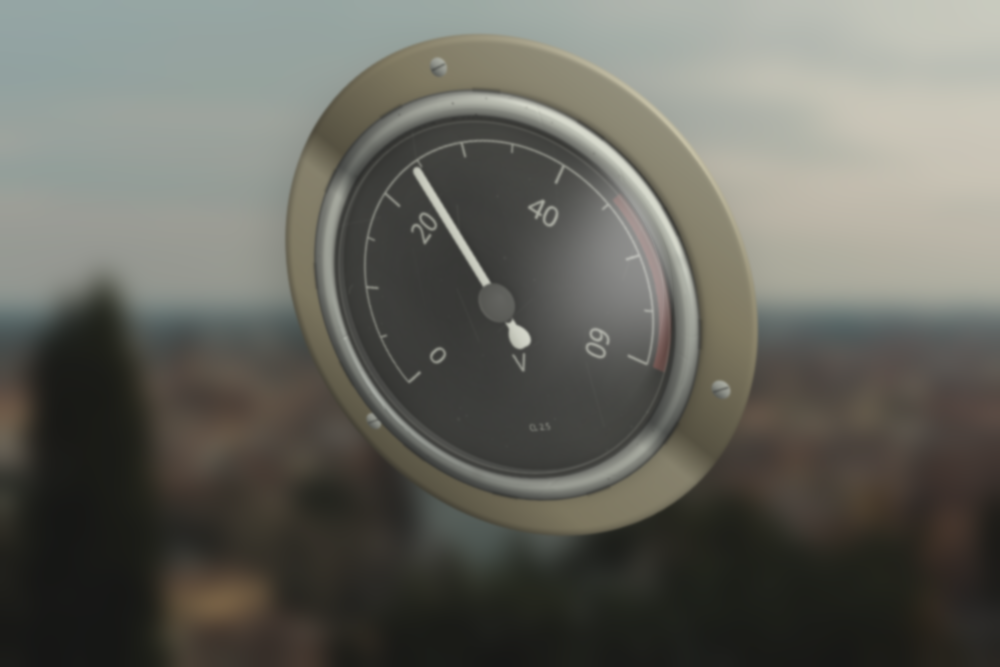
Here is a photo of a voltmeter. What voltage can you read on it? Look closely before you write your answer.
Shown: 25 V
